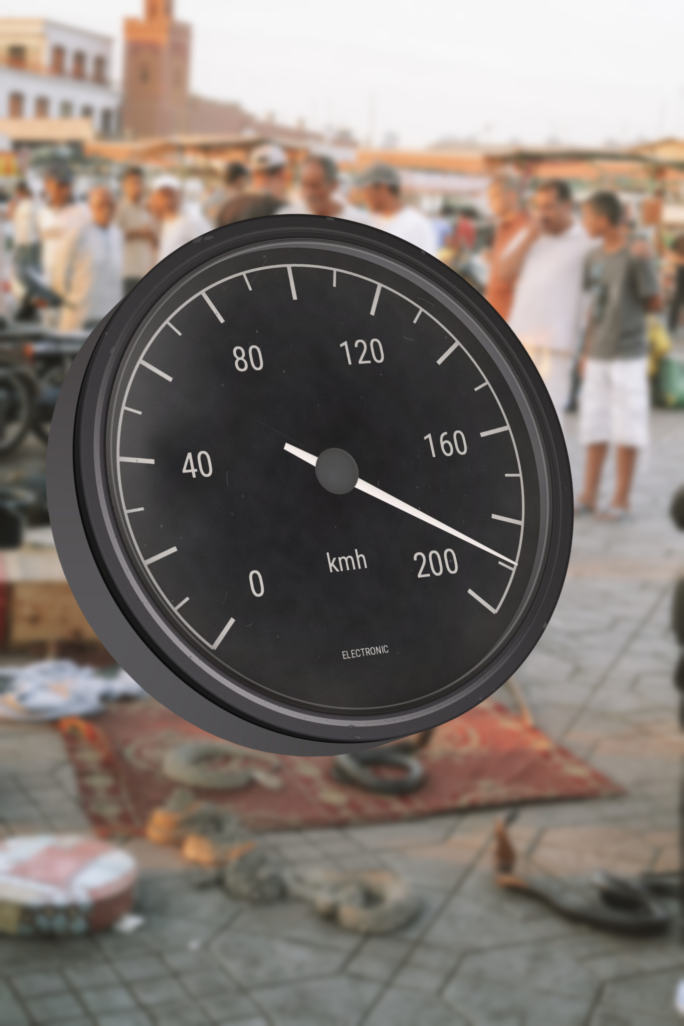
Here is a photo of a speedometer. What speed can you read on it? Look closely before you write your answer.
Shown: 190 km/h
